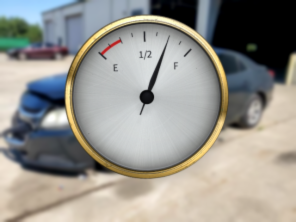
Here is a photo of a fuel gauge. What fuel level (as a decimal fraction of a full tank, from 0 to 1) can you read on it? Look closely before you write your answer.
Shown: 0.75
